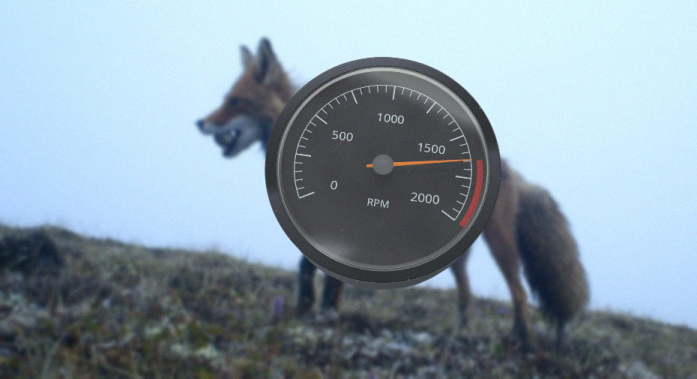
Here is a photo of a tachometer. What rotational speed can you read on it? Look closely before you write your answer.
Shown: 1650 rpm
